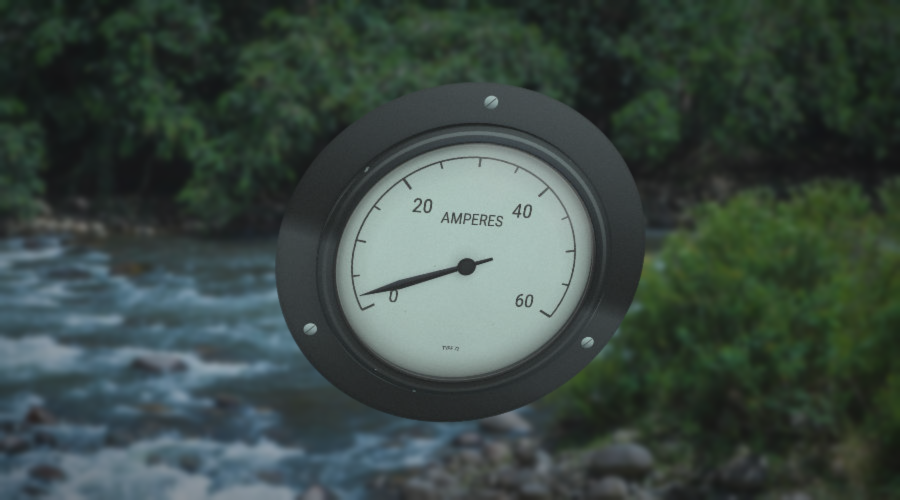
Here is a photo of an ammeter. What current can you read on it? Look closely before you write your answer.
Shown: 2.5 A
